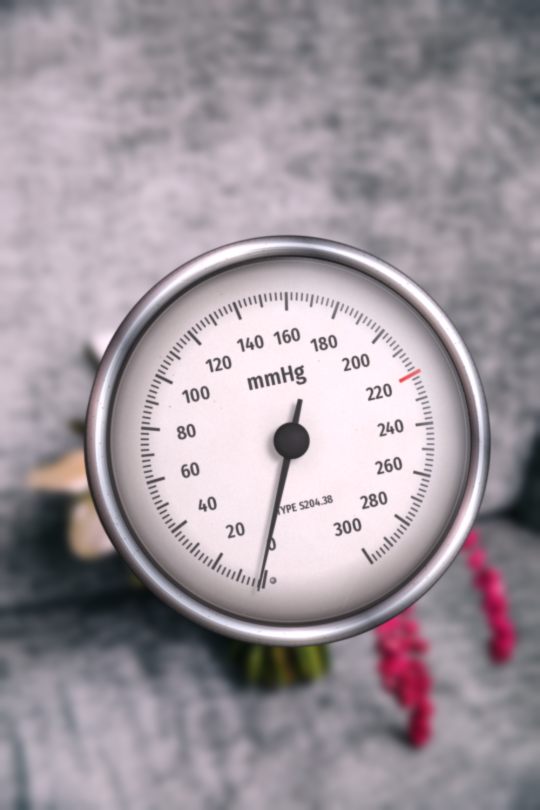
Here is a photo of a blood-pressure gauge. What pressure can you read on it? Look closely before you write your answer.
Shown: 2 mmHg
